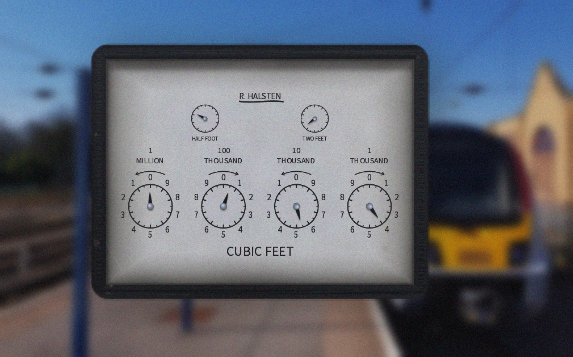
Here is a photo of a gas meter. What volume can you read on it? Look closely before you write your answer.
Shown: 5400 ft³
